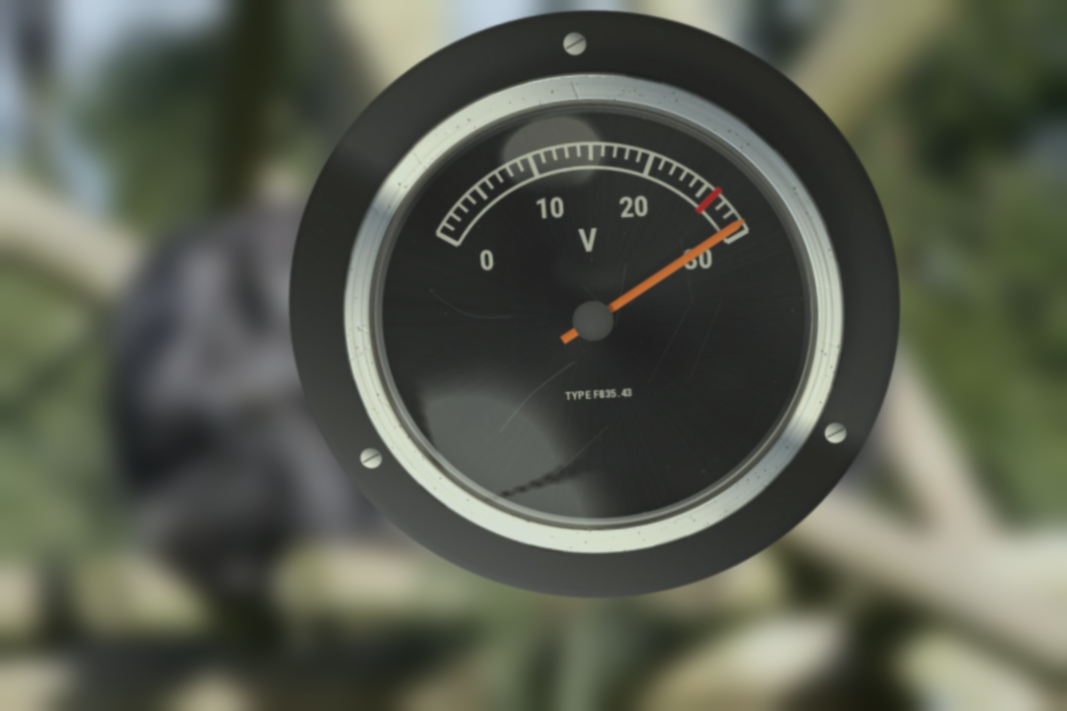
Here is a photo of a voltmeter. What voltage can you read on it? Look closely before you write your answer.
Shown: 29 V
